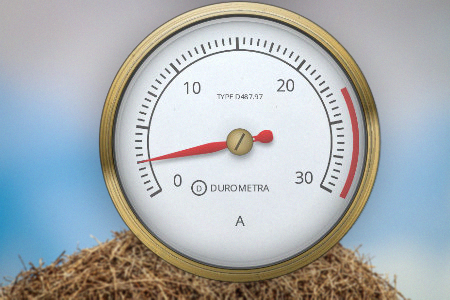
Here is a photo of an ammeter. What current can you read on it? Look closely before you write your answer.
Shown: 2.5 A
